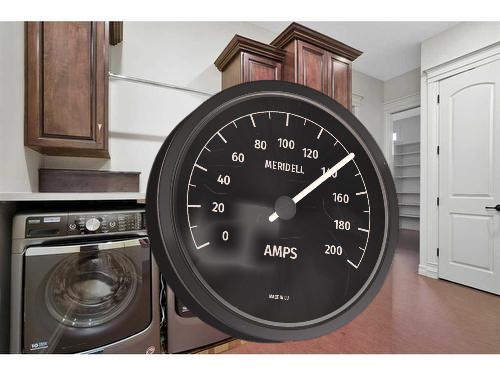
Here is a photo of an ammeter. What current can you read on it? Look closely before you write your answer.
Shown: 140 A
